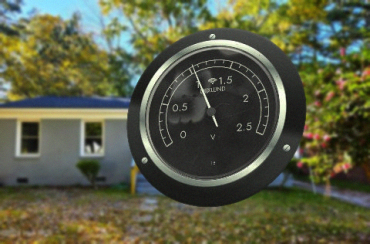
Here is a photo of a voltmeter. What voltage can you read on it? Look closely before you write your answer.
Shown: 1.05 V
